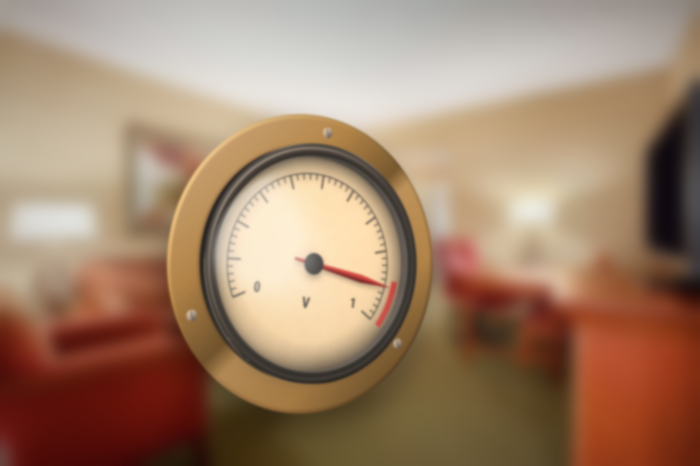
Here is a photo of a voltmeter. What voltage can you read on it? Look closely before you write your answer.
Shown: 0.9 V
